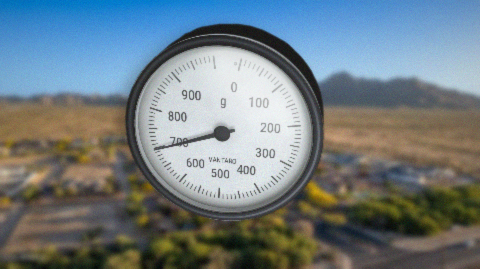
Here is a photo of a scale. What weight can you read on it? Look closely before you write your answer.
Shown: 700 g
